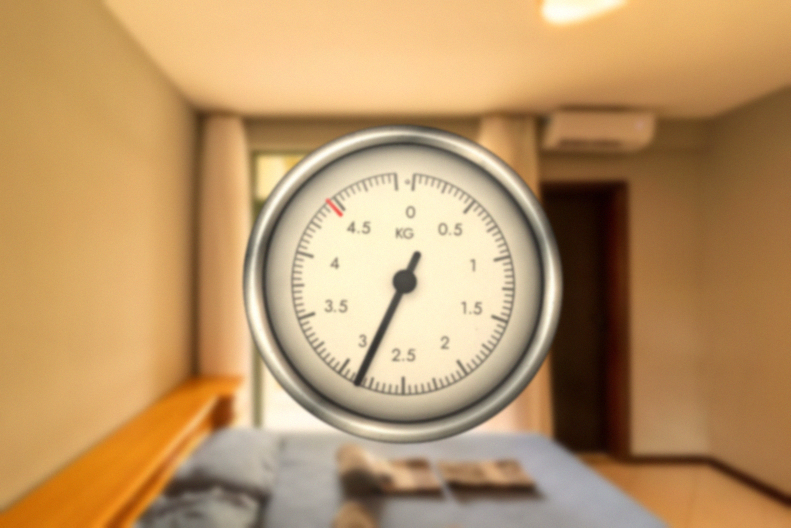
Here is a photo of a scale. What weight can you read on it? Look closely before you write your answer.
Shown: 2.85 kg
